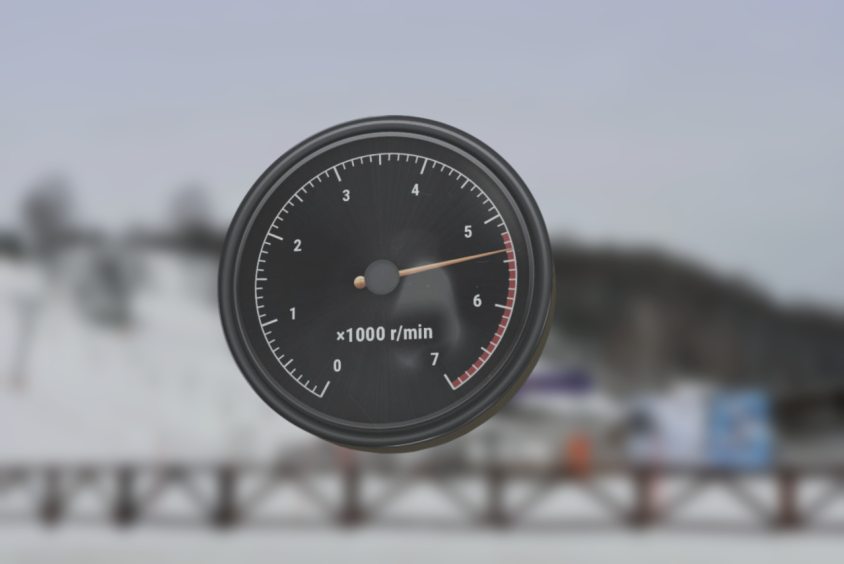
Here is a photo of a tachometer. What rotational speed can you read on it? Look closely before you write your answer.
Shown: 5400 rpm
